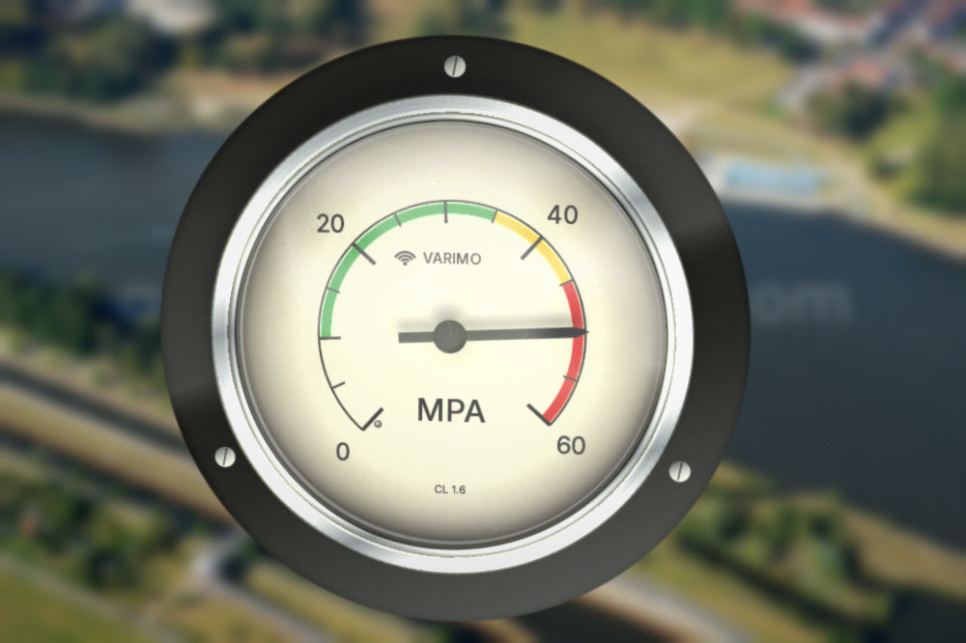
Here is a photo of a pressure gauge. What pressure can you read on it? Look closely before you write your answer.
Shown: 50 MPa
